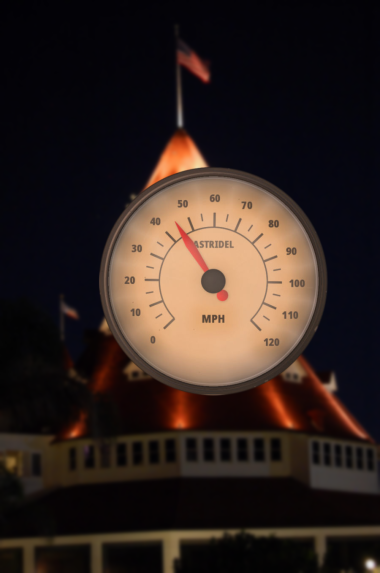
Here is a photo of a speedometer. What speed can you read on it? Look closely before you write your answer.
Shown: 45 mph
